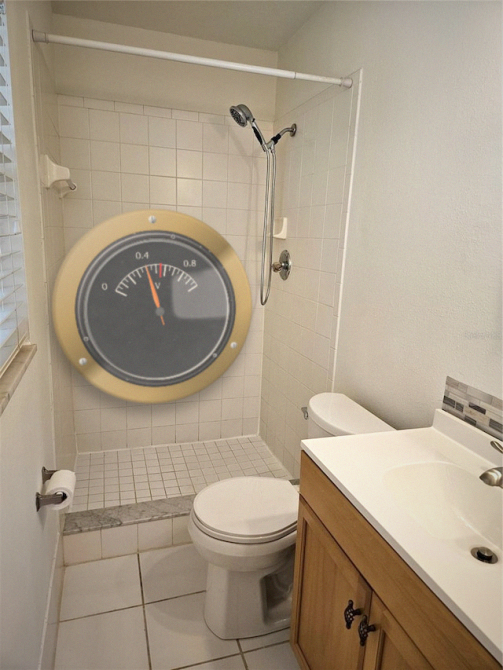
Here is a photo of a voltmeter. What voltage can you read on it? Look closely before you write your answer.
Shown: 0.4 V
